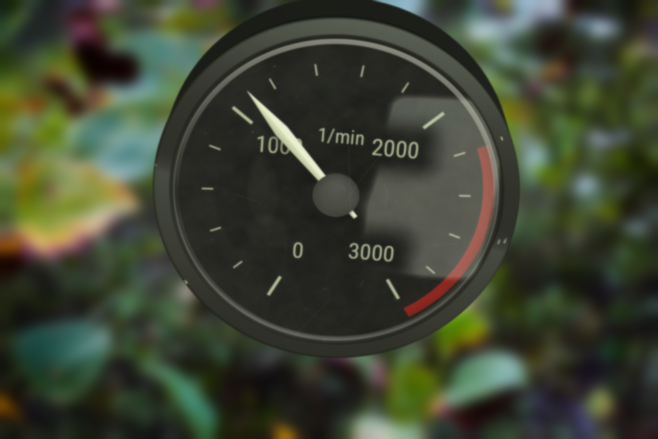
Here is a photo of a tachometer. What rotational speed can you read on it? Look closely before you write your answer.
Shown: 1100 rpm
